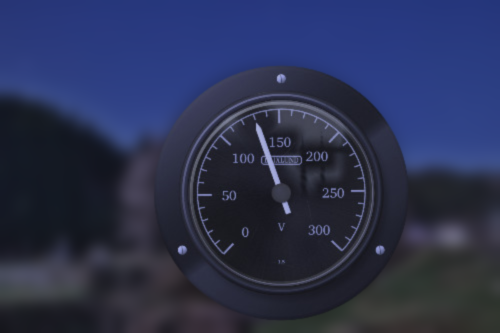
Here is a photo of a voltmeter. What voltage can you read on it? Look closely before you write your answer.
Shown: 130 V
